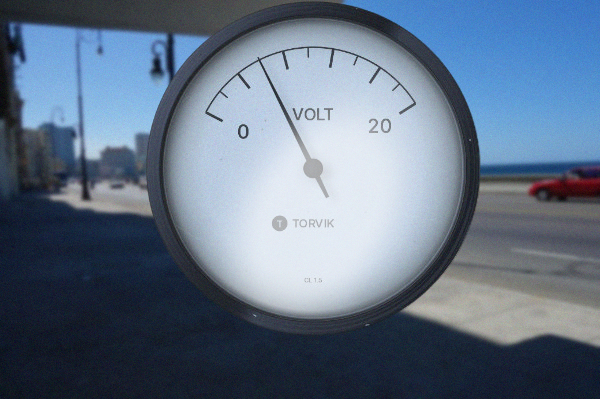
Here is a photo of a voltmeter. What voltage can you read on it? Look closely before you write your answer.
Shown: 6 V
